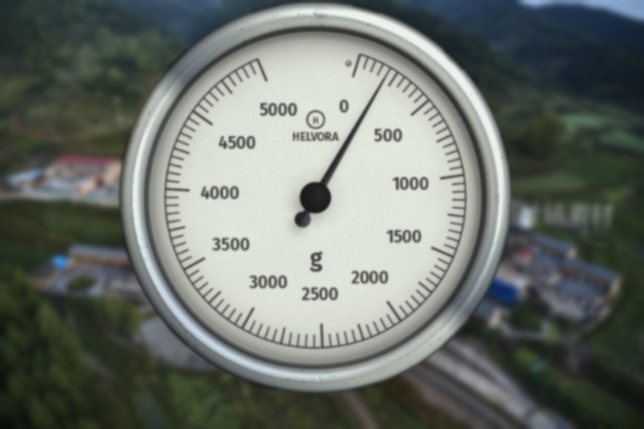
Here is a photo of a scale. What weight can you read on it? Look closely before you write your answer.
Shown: 200 g
